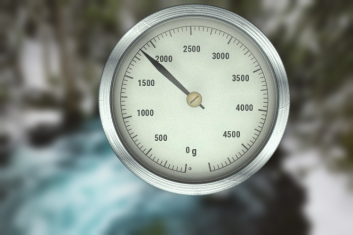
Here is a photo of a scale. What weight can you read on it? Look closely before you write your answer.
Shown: 1850 g
